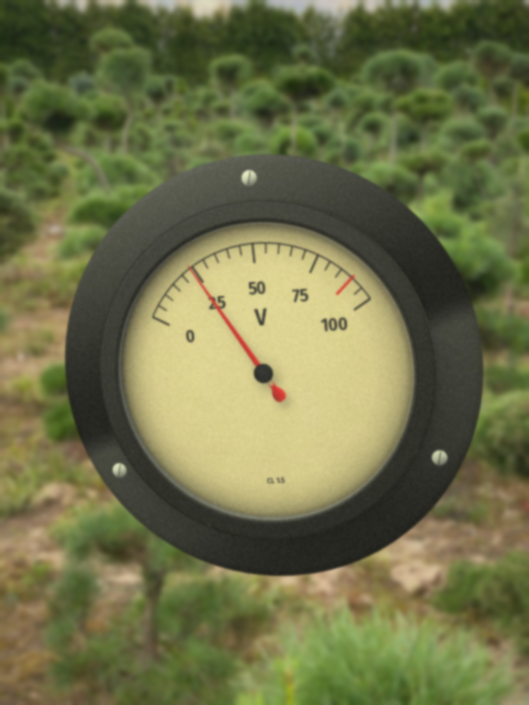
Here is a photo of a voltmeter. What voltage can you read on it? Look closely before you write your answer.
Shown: 25 V
